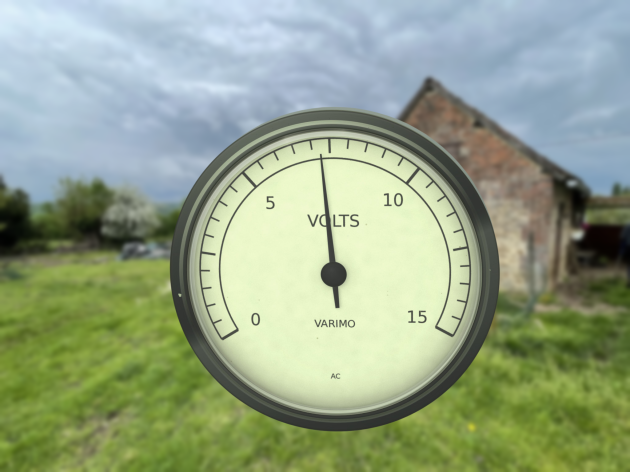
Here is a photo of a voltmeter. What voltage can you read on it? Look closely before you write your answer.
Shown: 7.25 V
